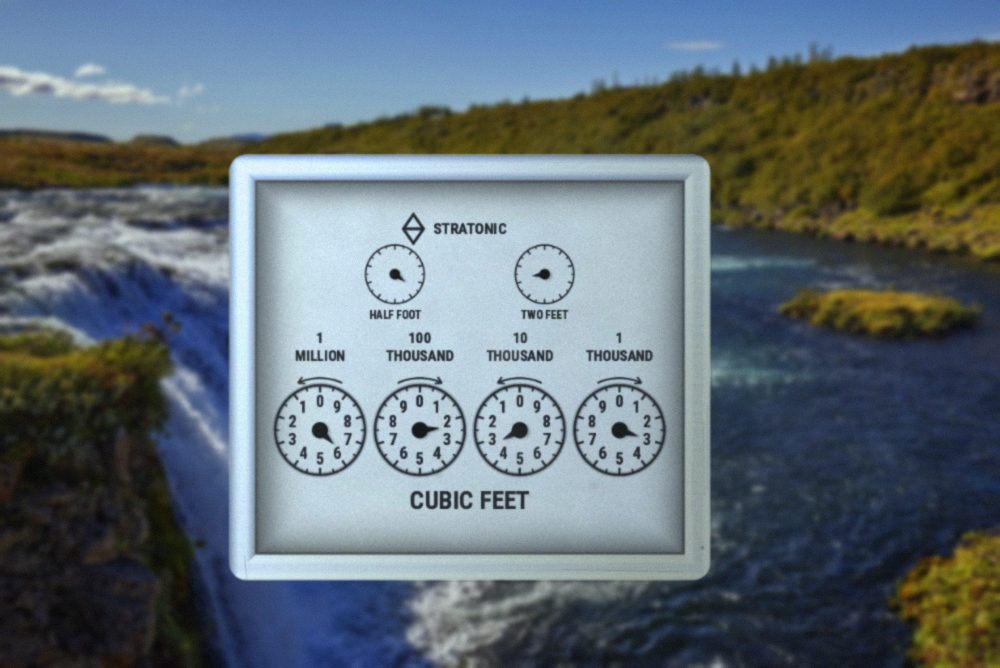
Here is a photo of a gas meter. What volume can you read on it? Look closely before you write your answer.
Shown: 623300 ft³
